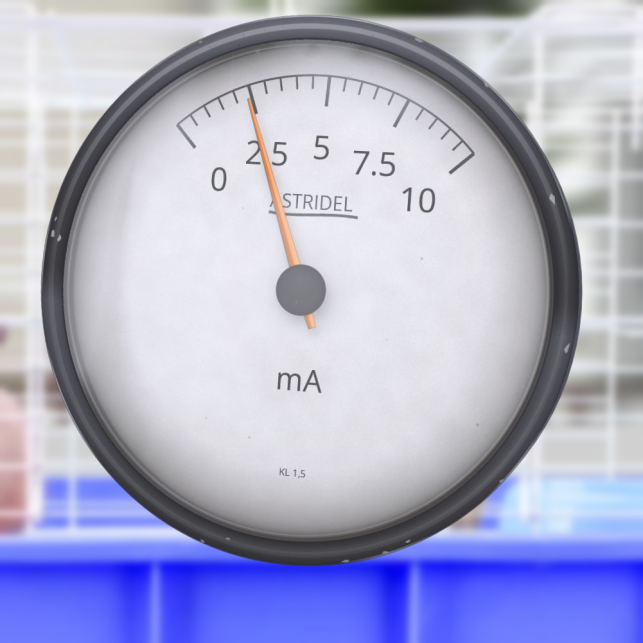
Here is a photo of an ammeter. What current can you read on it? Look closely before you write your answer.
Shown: 2.5 mA
